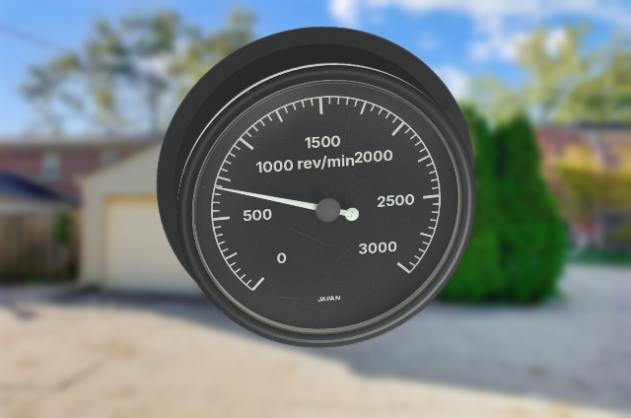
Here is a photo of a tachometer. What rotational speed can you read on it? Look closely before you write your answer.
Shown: 700 rpm
